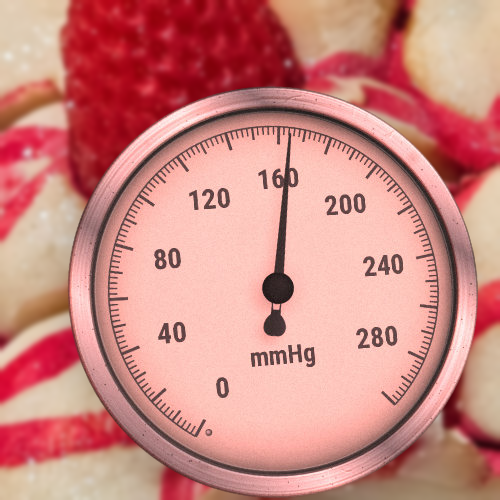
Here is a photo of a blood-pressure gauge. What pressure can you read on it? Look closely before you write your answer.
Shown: 164 mmHg
